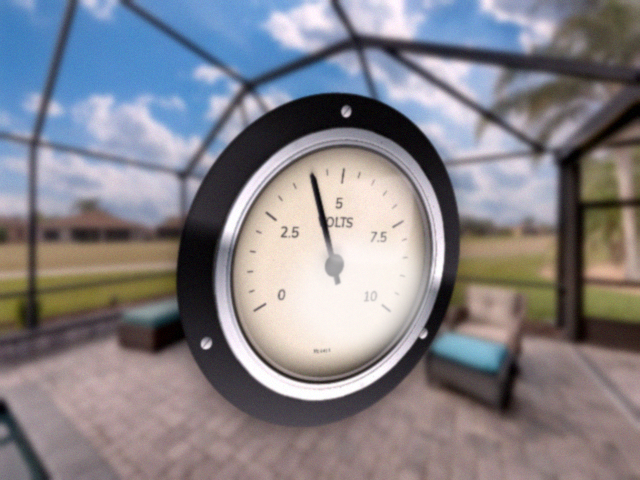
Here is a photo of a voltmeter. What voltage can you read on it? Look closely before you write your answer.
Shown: 4 V
